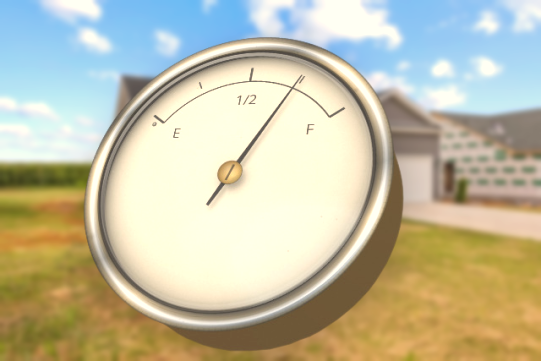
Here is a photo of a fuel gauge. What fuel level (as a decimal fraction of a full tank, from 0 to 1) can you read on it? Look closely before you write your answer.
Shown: 0.75
